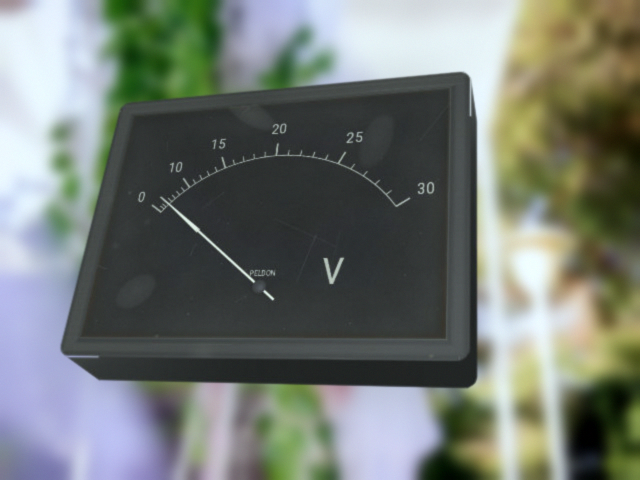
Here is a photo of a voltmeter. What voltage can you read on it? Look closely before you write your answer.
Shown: 5 V
